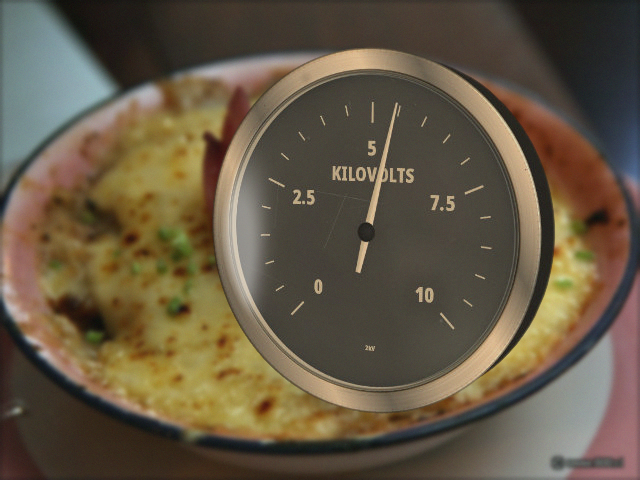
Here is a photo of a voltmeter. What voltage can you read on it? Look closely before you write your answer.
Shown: 5.5 kV
